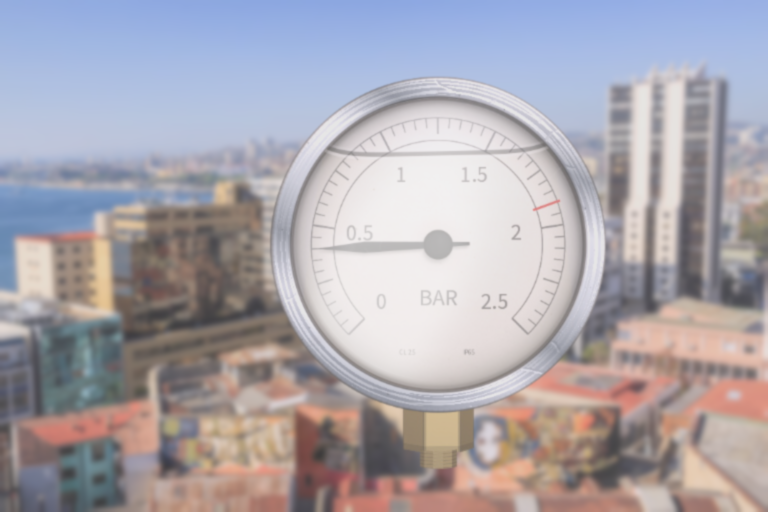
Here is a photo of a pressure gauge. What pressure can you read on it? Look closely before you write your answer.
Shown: 0.4 bar
